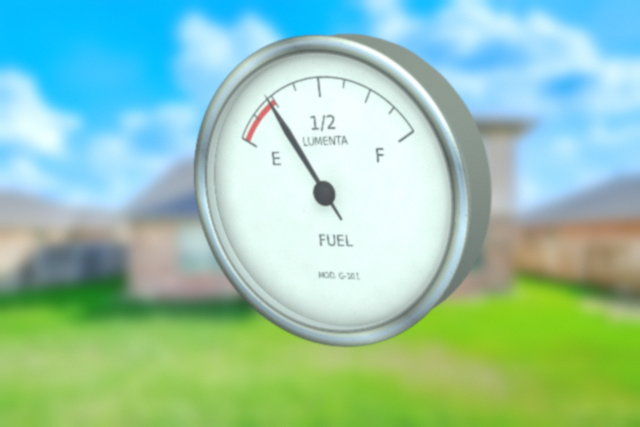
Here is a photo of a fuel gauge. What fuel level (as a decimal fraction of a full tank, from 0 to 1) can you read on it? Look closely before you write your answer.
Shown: 0.25
